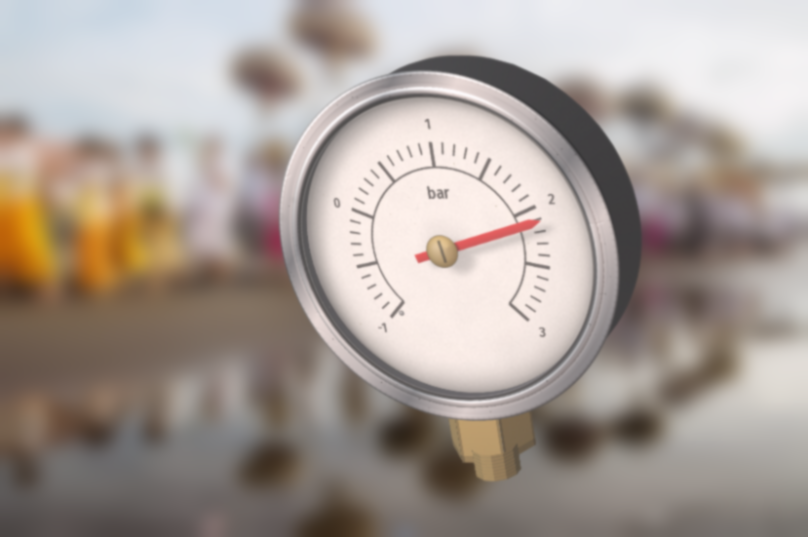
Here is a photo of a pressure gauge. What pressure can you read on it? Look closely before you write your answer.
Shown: 2.1 bar
